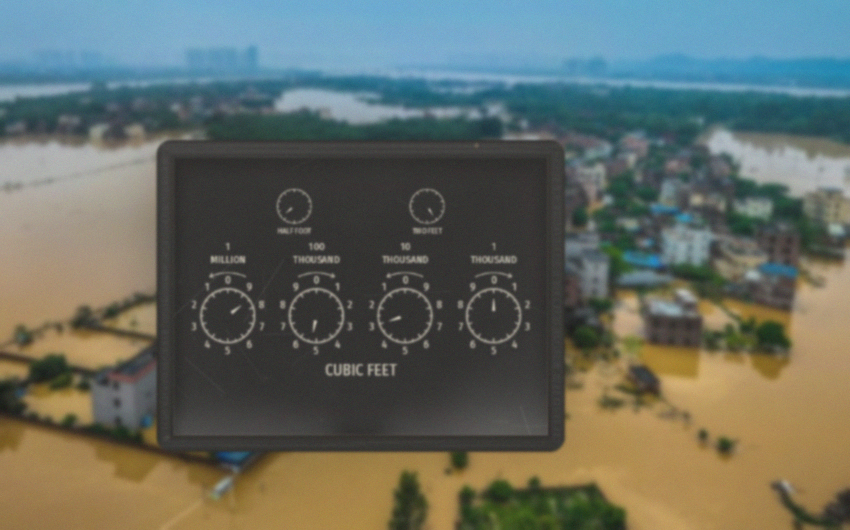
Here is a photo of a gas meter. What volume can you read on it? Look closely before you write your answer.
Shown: 853000 ft³
